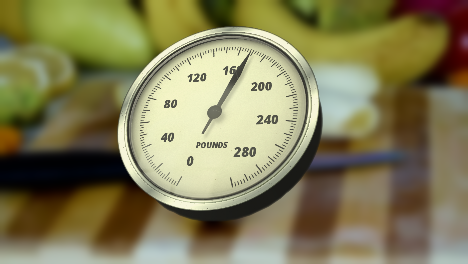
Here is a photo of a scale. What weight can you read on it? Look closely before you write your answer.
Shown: 170 lb
